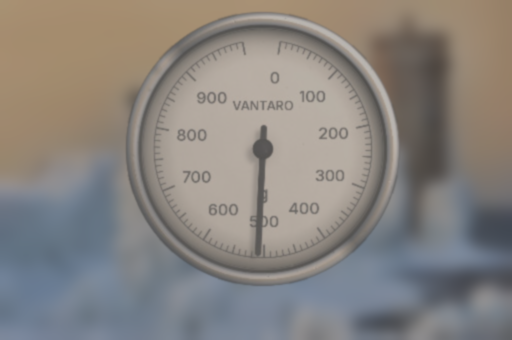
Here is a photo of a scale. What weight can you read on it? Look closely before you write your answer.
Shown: 510 g
